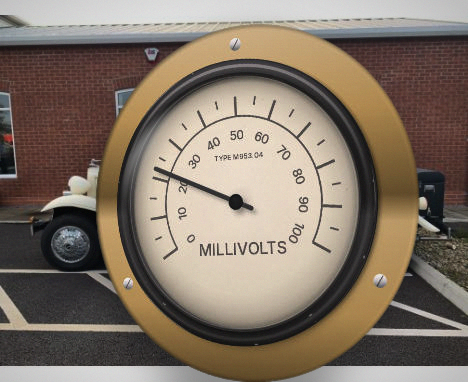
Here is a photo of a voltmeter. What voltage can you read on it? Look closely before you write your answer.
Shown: 22.5 mV
